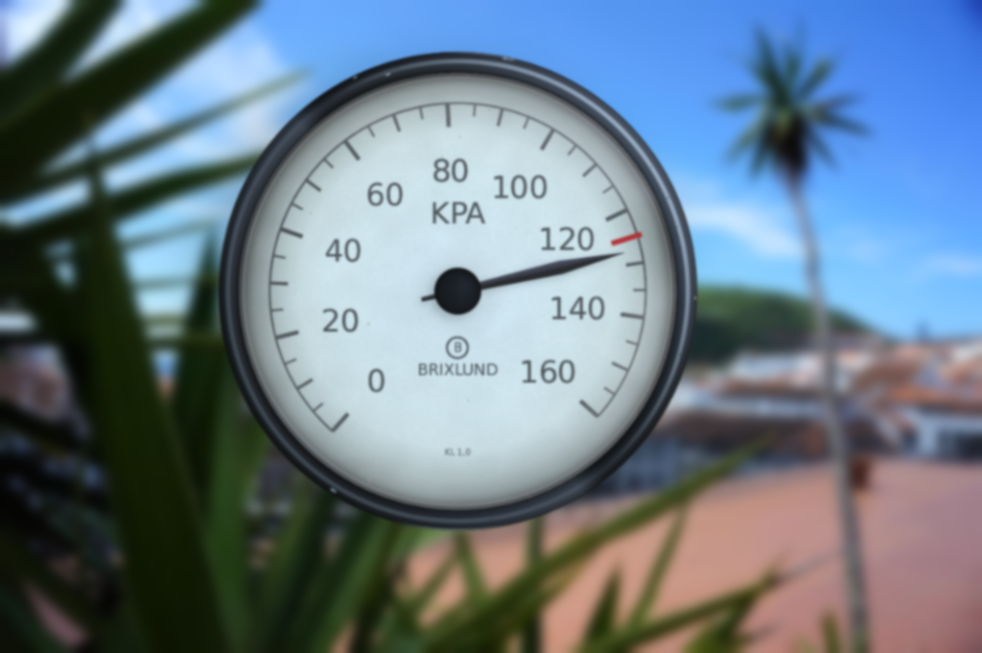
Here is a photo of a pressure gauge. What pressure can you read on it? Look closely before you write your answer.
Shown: 127.5 kPa
